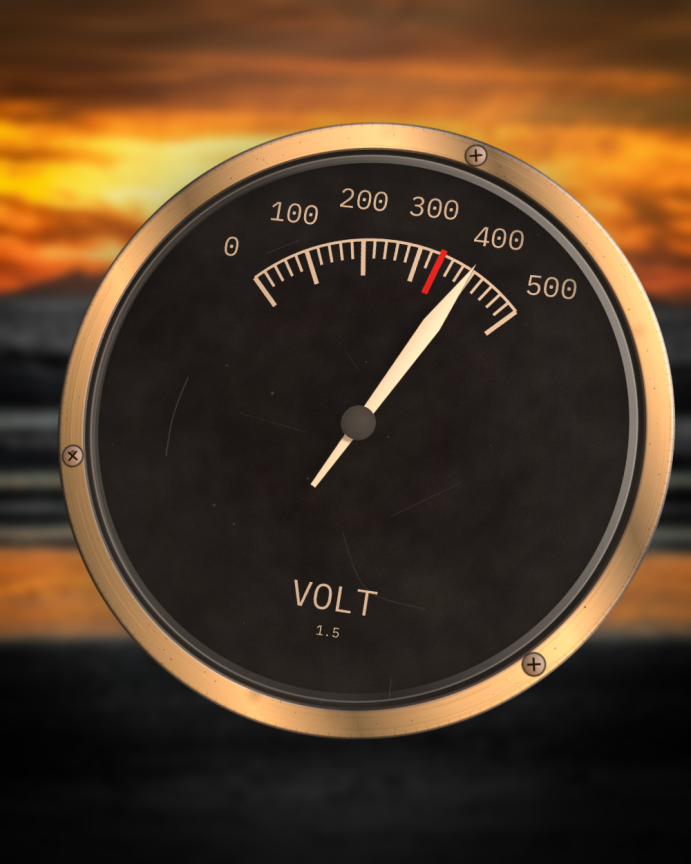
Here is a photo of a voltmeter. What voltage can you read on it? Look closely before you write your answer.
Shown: 400 V
